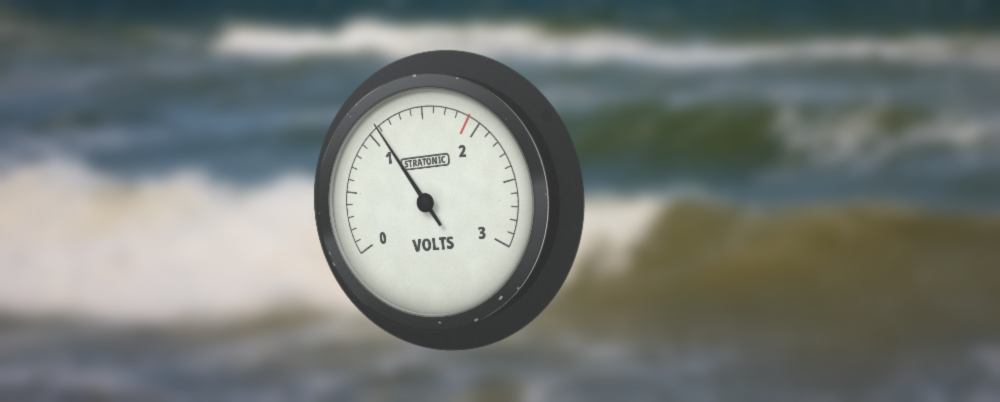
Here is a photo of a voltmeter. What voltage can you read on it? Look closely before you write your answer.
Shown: 1.1 V
